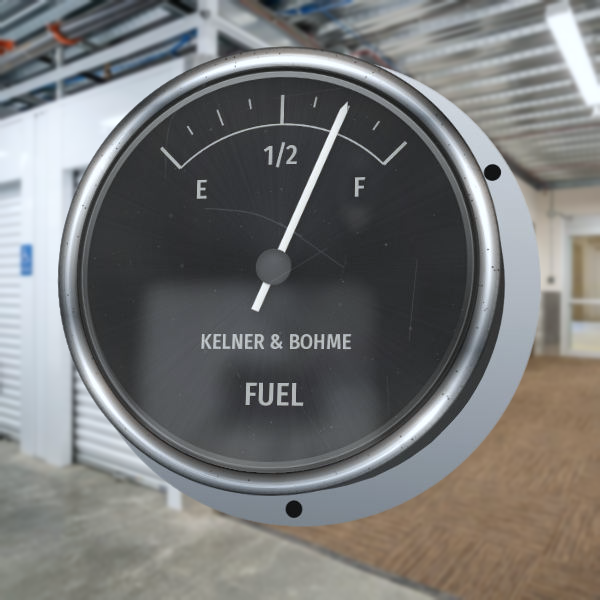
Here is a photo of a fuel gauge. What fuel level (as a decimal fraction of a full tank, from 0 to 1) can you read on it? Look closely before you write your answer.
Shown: 0.75
